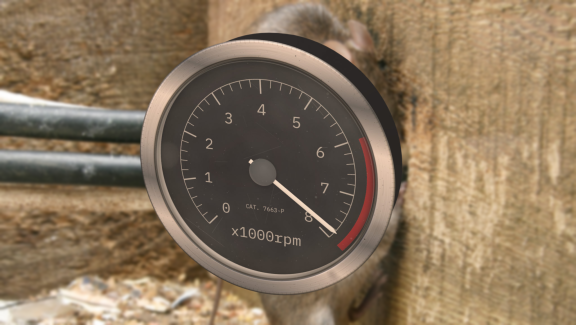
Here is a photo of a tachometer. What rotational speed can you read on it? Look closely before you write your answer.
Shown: 7800 rpm
